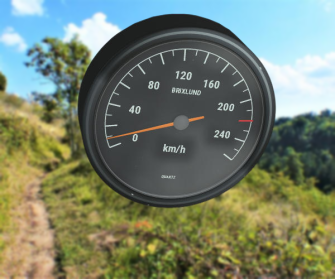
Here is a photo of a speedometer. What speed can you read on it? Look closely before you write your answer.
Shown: 10 km/h
